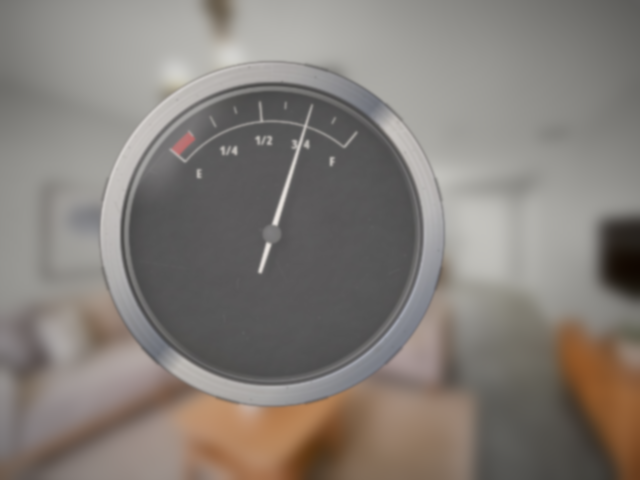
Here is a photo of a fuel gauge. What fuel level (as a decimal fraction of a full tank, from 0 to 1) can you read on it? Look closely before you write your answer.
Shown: 0.75
